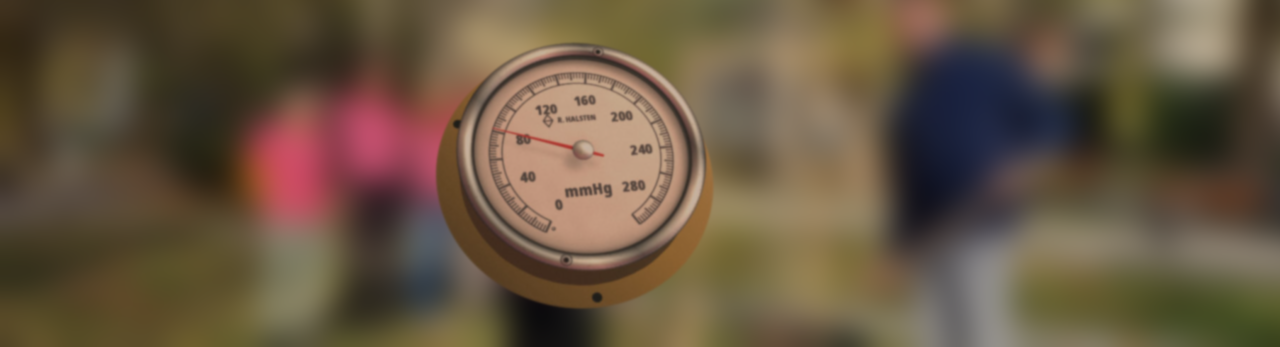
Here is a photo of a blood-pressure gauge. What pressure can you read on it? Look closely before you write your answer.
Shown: 80 mmHg
